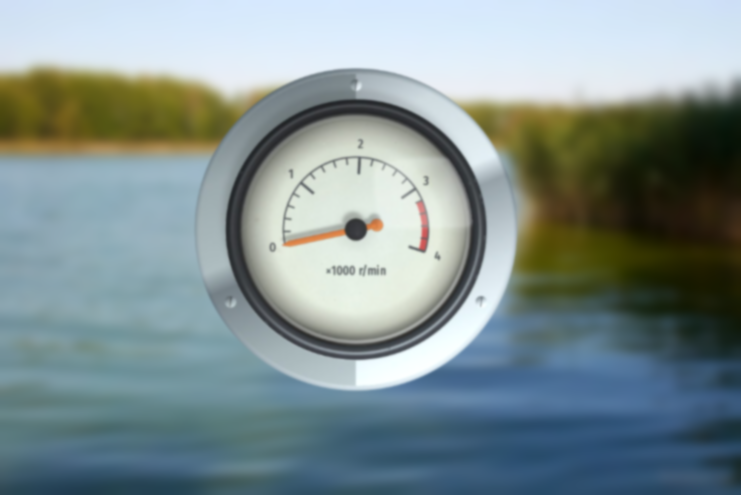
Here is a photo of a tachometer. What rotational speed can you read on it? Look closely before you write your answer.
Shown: 0 rpm
